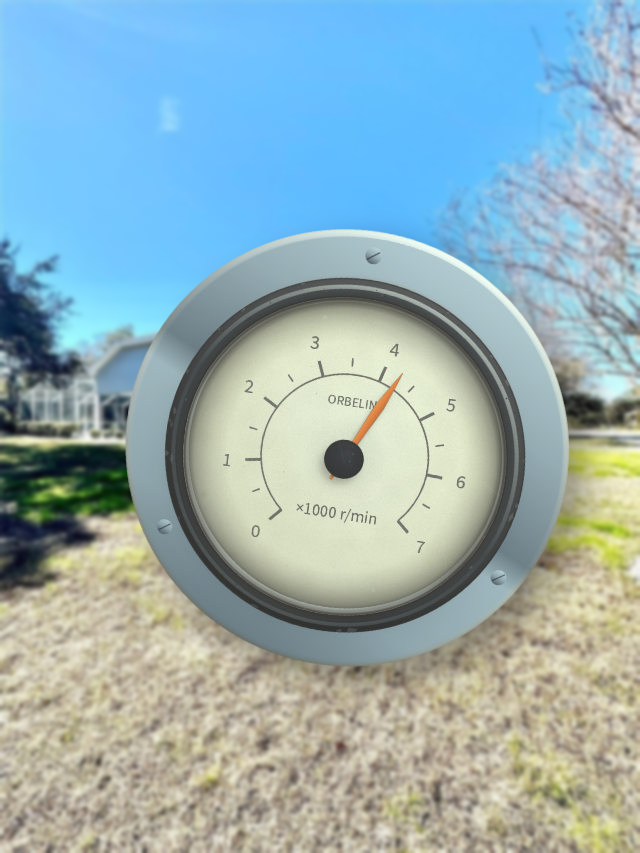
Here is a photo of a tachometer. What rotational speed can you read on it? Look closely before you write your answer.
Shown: 4250 rpm
